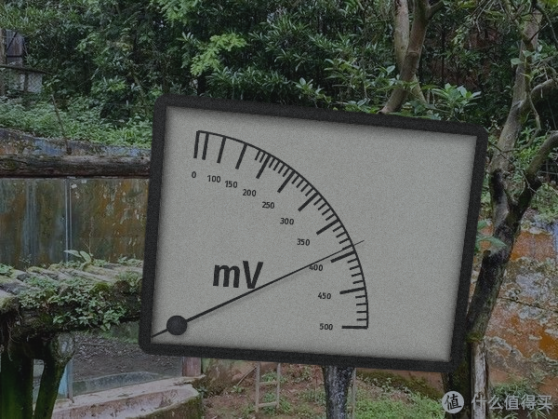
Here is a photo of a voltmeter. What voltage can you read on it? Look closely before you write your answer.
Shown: 390 mV
